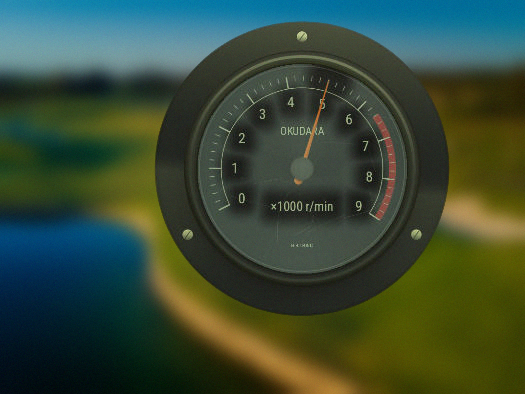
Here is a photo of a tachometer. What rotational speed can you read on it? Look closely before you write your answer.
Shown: 5000 rpm
